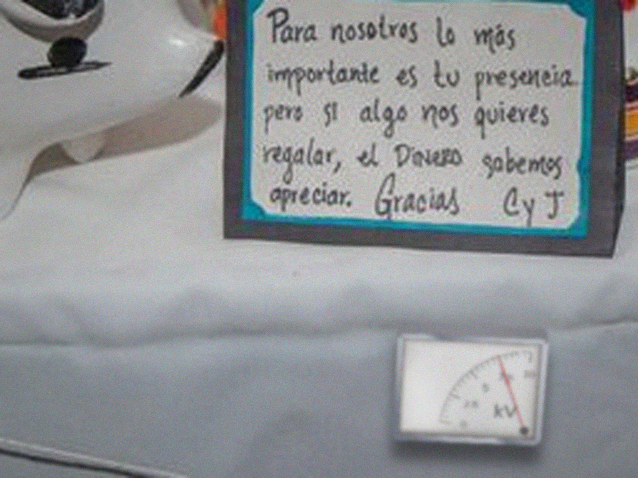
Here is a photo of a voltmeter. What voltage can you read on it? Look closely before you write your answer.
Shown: 7.5 kV
